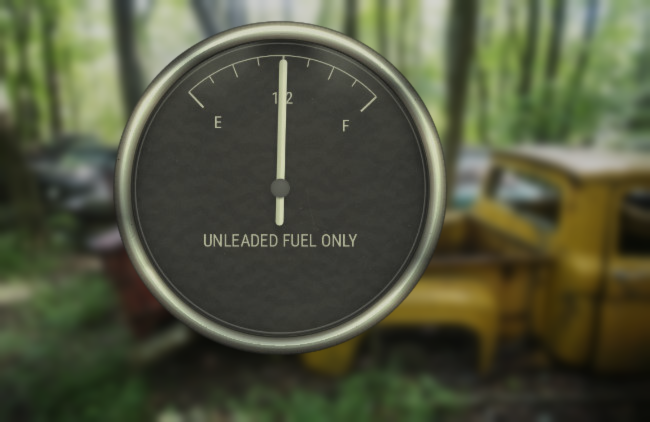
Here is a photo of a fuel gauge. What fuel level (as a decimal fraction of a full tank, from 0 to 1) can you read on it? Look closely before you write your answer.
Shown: 0.5
